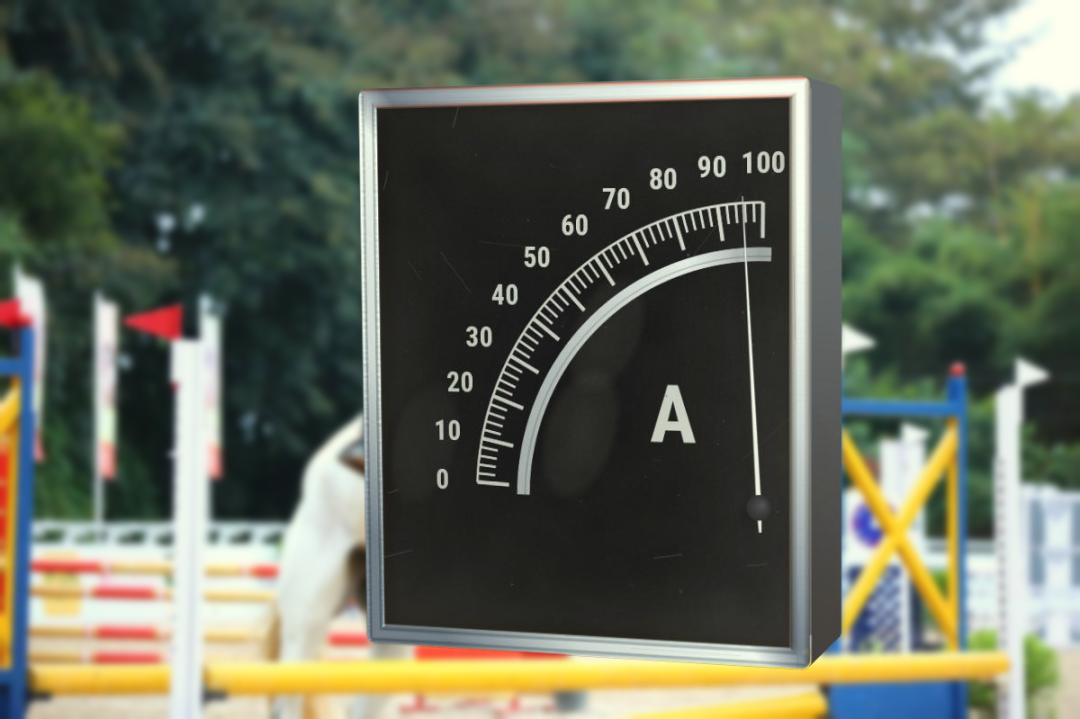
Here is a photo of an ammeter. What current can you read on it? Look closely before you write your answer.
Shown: 96 A
